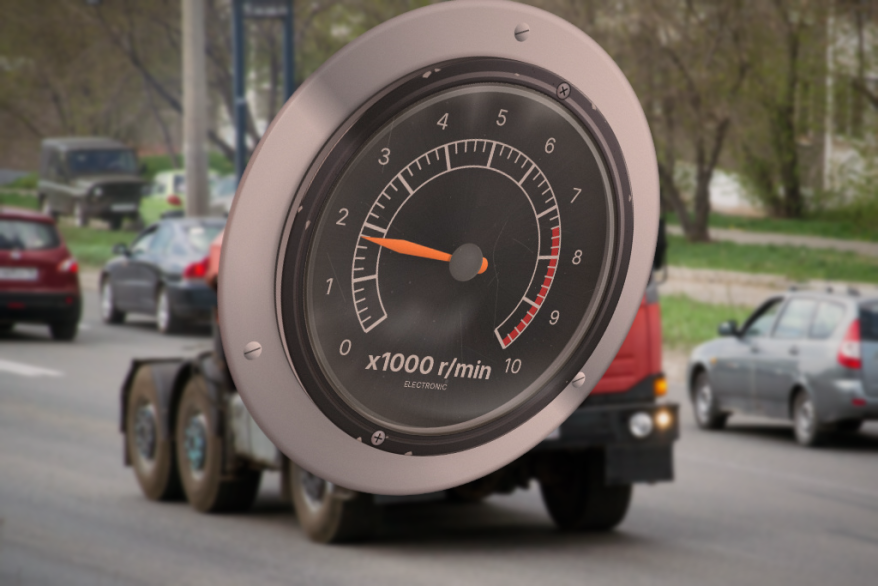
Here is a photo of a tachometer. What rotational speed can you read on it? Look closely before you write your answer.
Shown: 1800 rpm
